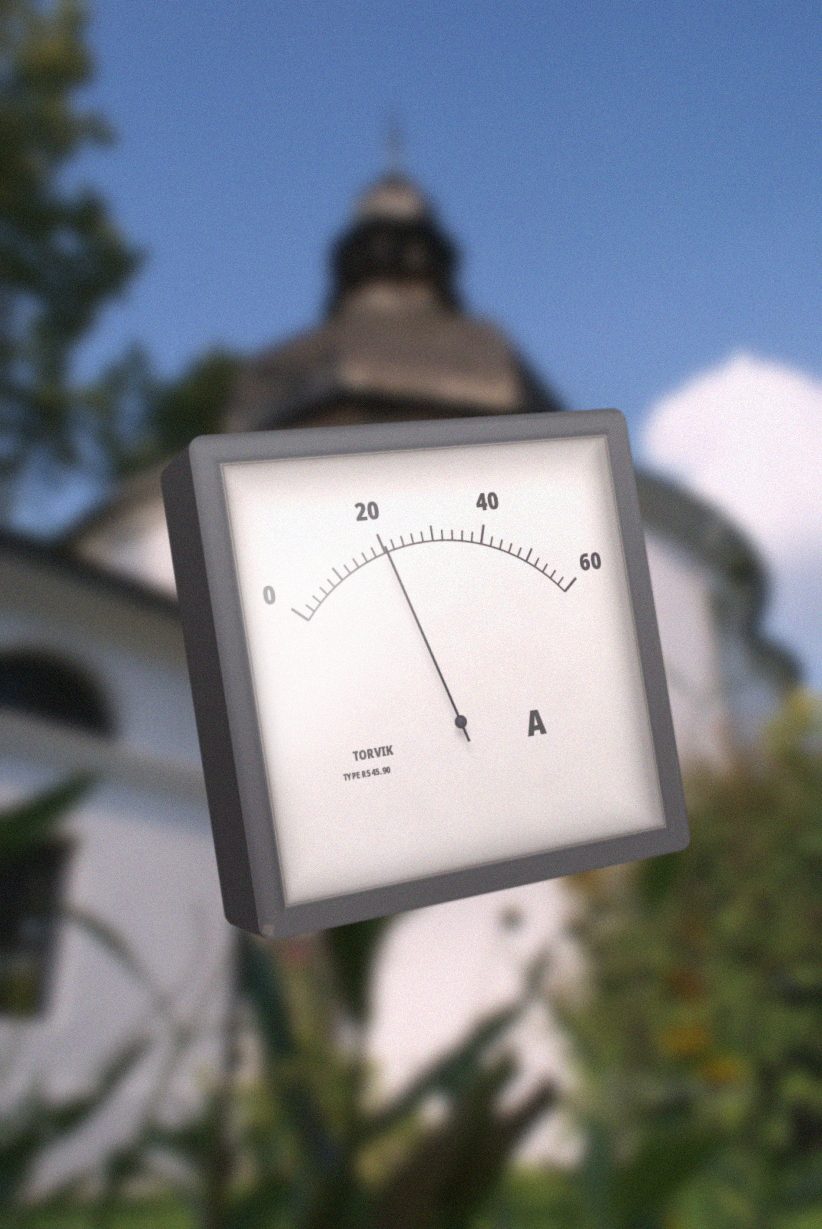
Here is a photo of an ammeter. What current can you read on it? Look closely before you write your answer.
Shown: 20 A
